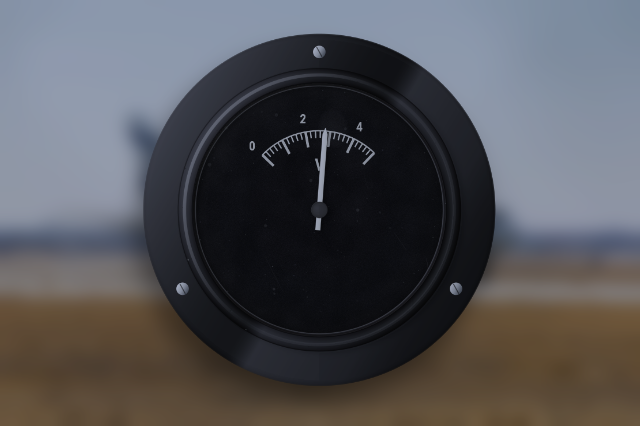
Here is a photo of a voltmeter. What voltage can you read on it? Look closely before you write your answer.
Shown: 2.8 V
